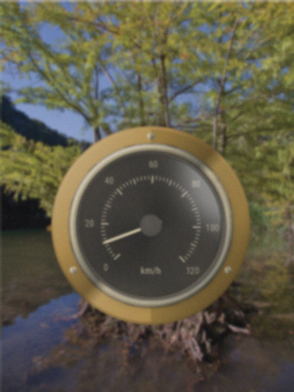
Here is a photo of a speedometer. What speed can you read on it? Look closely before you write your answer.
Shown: 10 km/h
